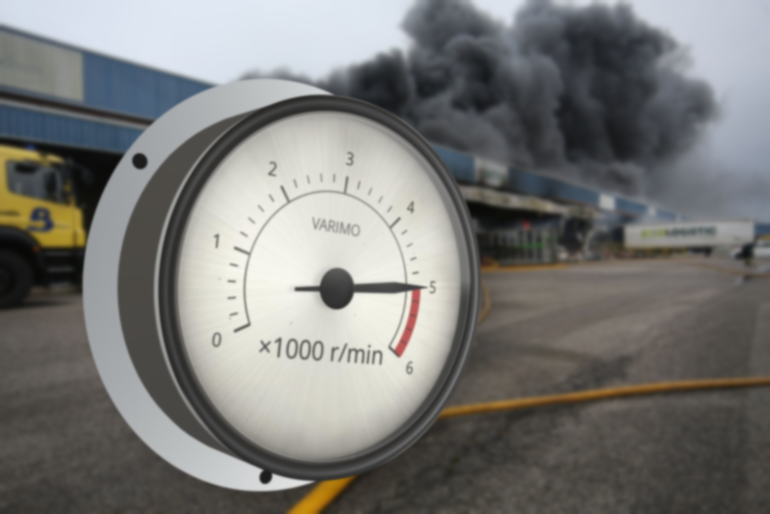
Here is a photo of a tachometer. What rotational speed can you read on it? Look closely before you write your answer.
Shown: 5000 rpm
